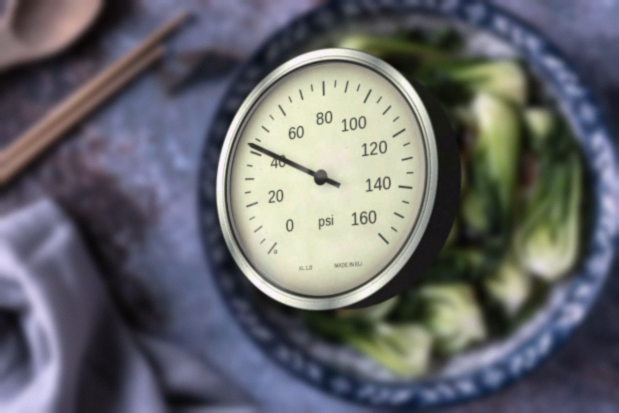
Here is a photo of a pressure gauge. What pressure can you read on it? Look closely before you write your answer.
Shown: 42.5 psi
